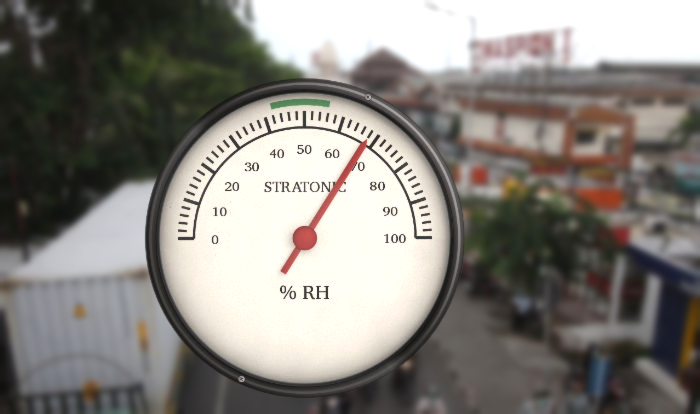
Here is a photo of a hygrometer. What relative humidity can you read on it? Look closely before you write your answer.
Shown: 68 %
